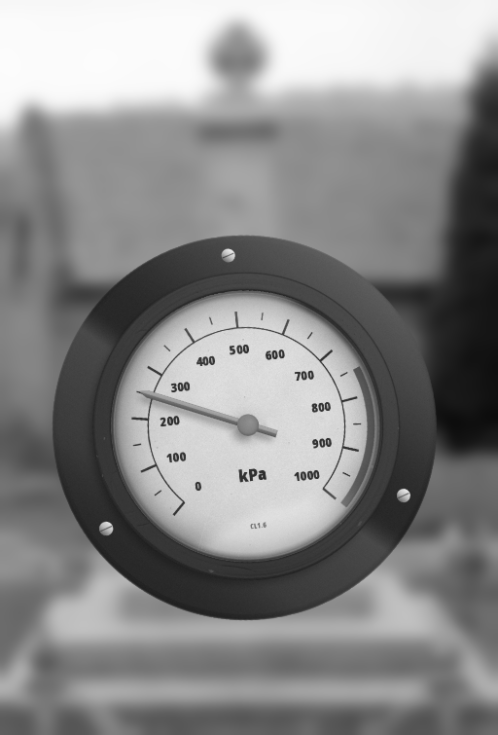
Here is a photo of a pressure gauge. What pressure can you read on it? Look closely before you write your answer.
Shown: 250 kPa
